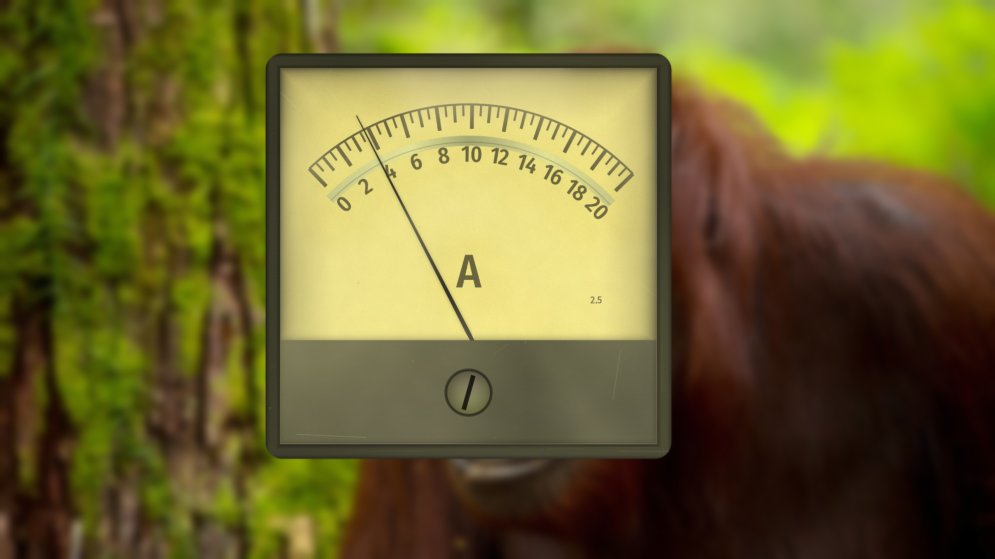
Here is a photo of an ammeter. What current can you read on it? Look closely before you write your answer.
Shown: 3.75 A
